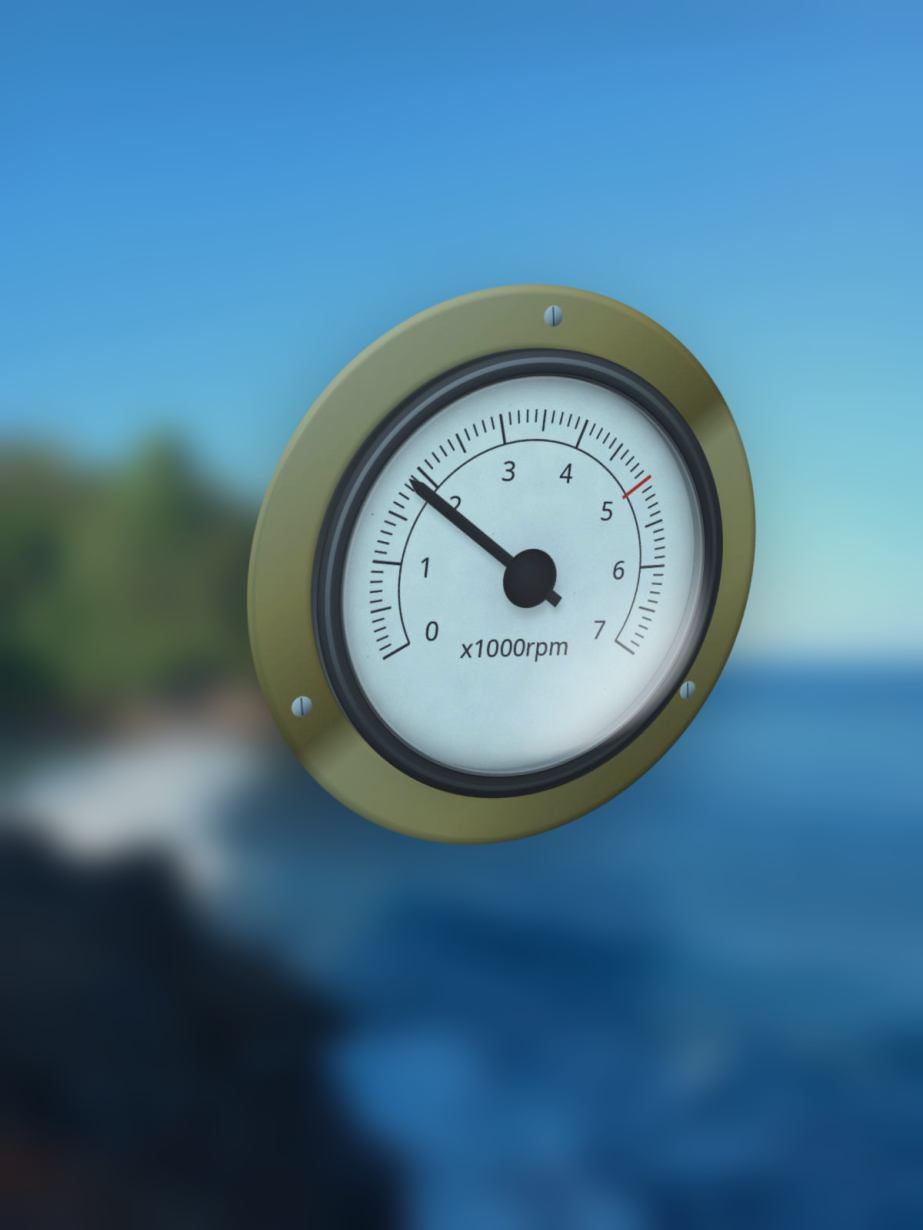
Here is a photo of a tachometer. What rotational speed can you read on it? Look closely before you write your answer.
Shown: 1850 rpm
